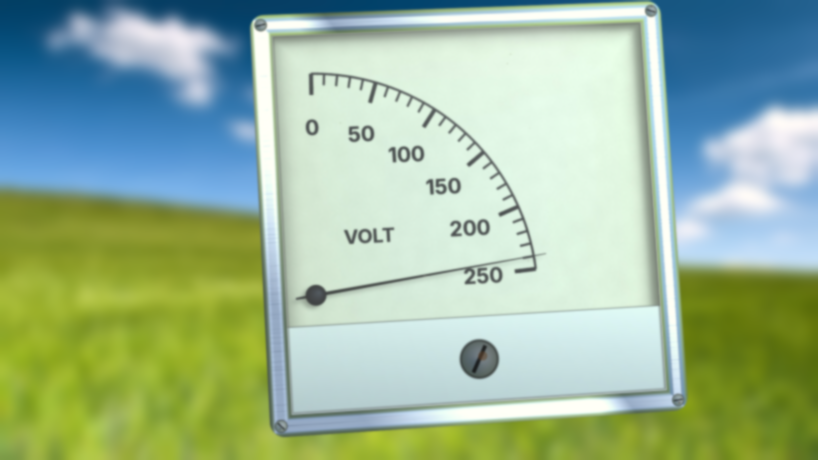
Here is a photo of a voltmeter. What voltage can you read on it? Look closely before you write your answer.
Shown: 240 V
